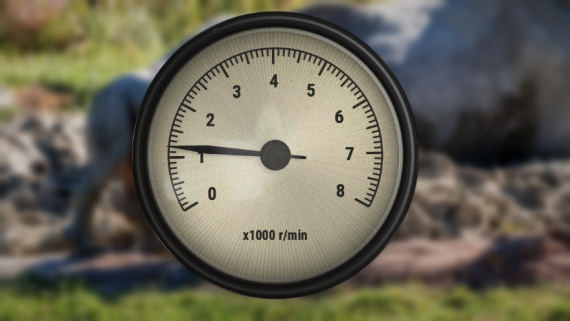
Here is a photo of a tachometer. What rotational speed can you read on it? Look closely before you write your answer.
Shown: 1200 rpm
